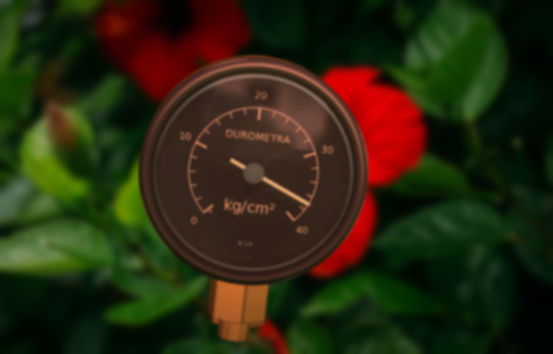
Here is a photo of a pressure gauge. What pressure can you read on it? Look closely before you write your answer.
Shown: 37 kg/cm²
